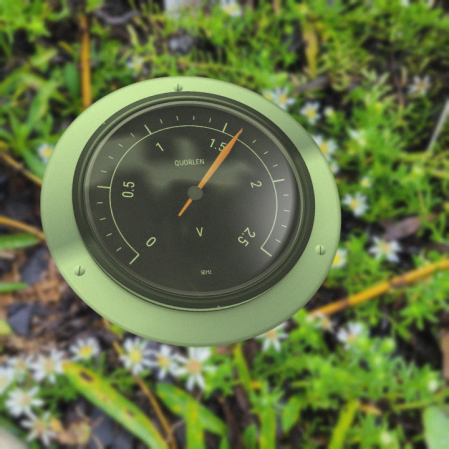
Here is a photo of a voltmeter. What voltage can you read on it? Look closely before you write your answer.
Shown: 1.6 V
